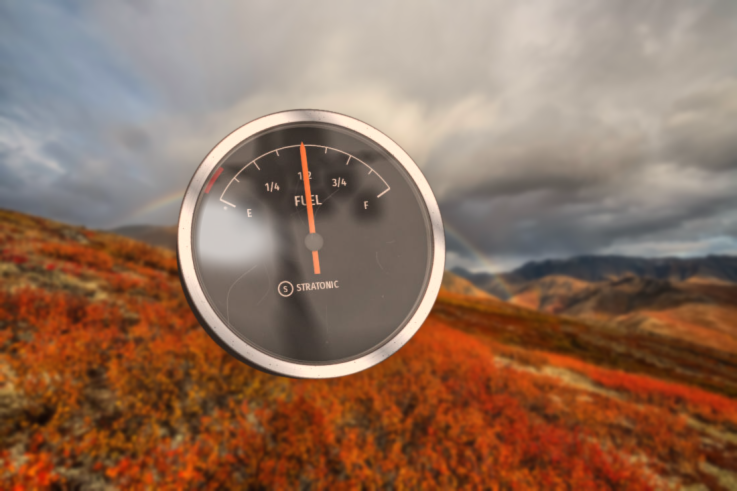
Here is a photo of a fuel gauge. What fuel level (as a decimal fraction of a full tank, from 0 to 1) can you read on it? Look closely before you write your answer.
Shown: 0.5
